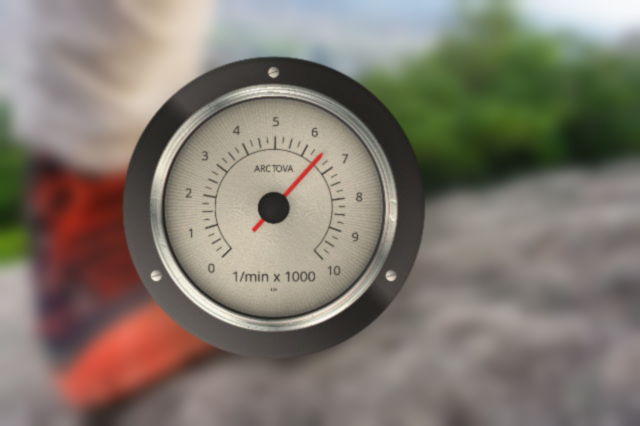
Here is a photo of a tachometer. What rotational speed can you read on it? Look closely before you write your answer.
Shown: 6500 rpm
